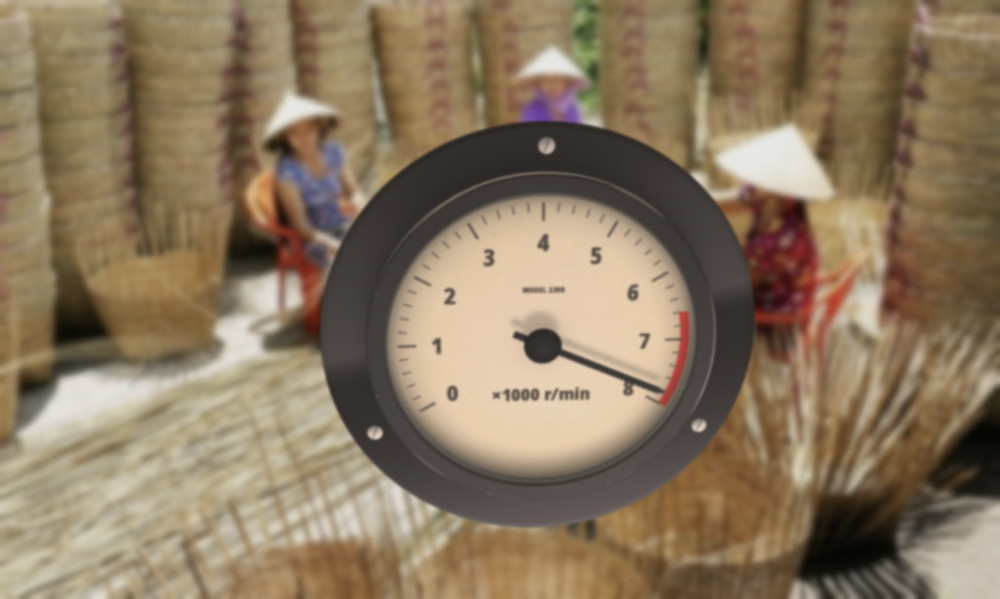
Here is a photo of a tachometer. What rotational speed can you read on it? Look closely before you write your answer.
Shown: 7800 rpm
